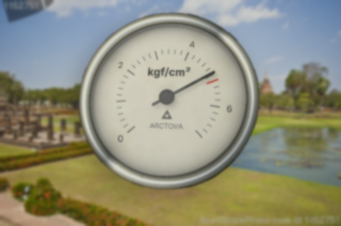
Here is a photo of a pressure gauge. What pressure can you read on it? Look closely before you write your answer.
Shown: 5 kg/cm²
